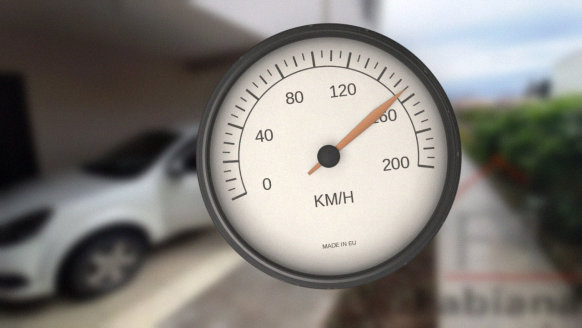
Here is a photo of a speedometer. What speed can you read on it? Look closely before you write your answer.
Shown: 155 km/h
